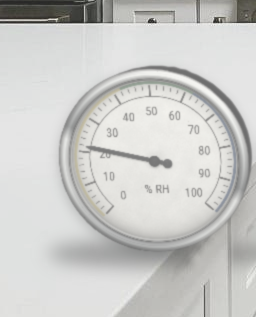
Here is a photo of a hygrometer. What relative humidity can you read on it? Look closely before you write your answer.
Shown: 22 %
